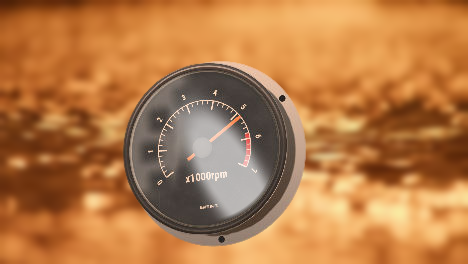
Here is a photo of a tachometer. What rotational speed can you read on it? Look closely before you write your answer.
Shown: 5200 rpm
